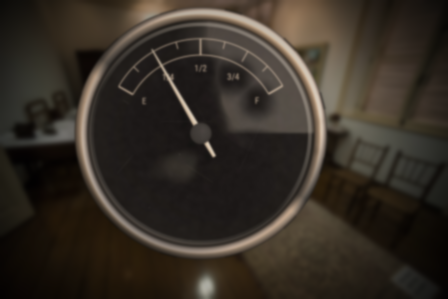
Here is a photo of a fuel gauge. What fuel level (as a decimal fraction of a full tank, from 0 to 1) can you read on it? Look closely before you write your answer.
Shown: 0.25
